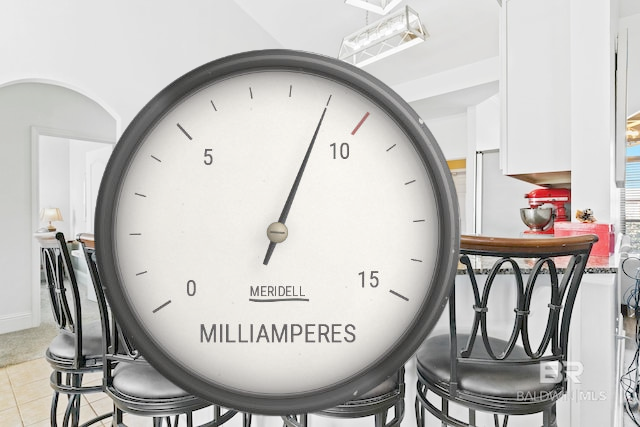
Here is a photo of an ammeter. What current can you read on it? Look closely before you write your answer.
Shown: 9 mA
